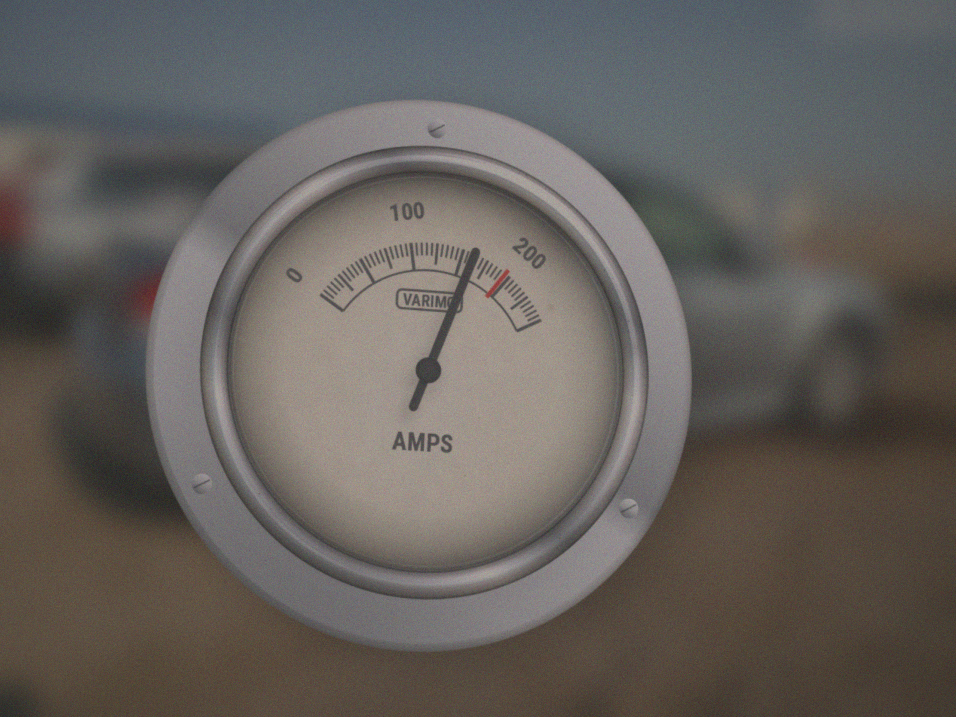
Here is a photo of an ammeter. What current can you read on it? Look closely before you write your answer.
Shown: 160 A
